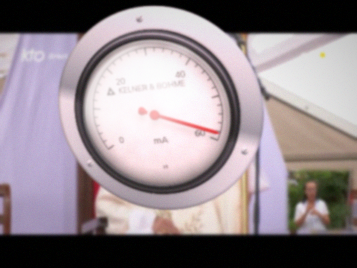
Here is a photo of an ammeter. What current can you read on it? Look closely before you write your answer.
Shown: 58 mA
